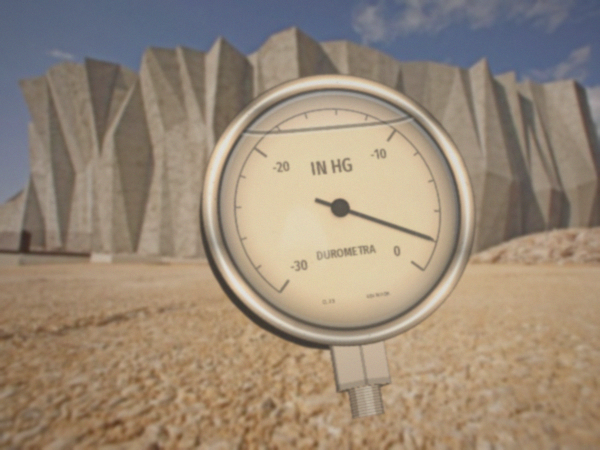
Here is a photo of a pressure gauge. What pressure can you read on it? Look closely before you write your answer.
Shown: -2 inHg
